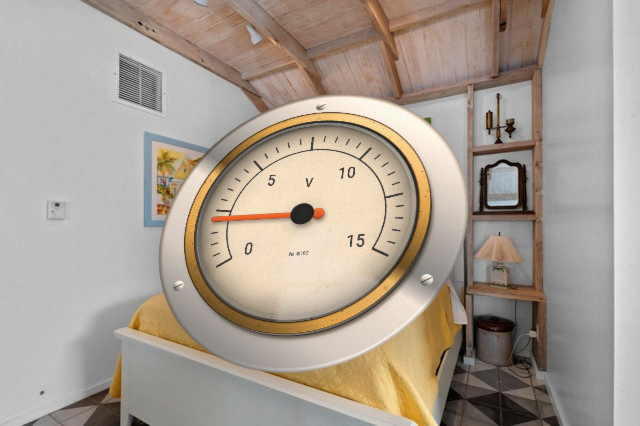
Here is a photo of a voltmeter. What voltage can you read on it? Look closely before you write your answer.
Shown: 2 V
